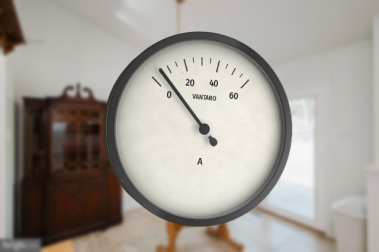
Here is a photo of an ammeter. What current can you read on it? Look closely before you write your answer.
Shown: 5 A
